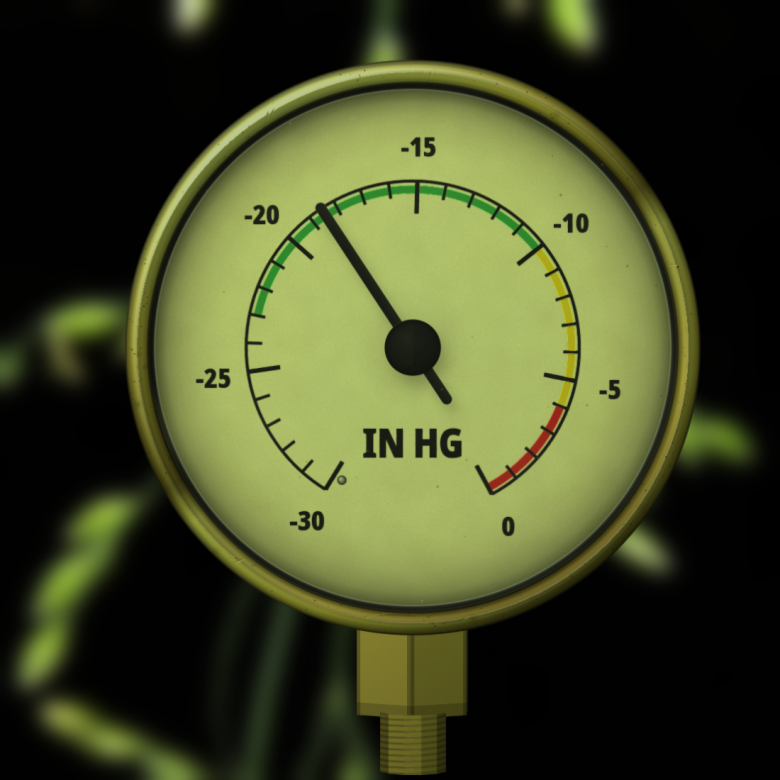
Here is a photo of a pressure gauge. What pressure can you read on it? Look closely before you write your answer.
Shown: -18.5 inHg
